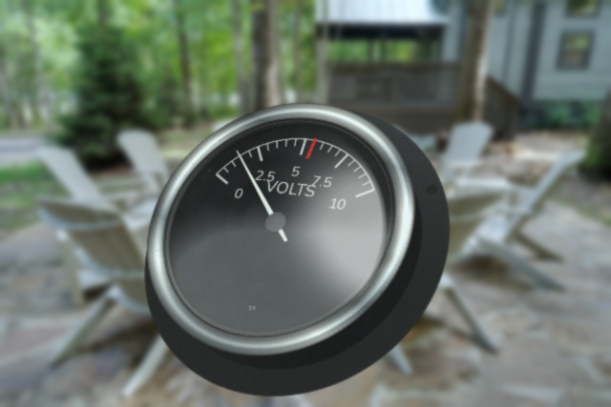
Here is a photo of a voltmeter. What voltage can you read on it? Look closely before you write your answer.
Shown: 1.5 V
